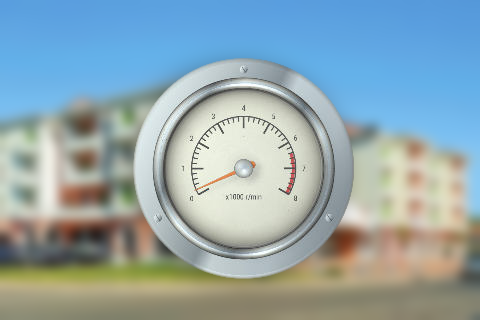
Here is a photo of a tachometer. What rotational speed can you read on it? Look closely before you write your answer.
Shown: 200 rpm
